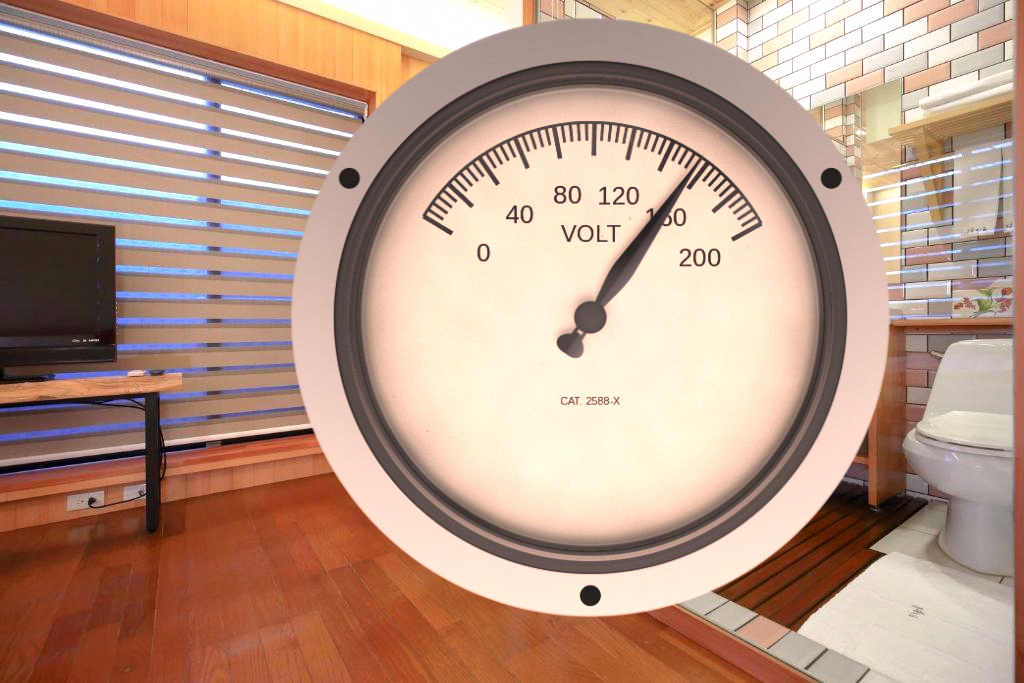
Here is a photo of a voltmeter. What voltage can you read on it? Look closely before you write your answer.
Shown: 156 V
